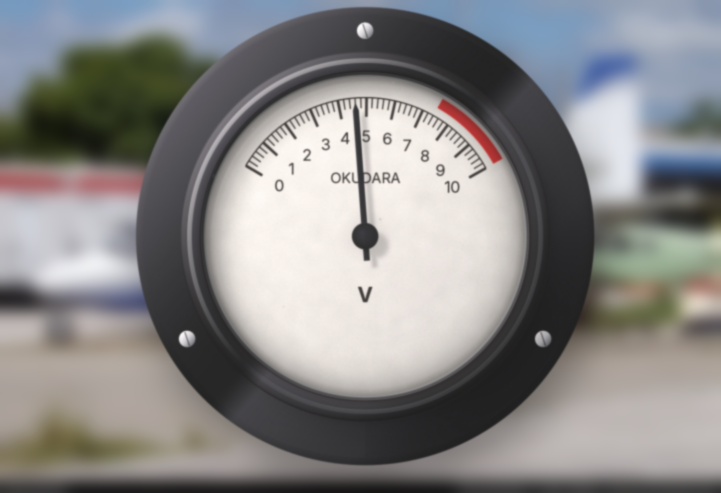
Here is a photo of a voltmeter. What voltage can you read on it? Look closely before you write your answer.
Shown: 4.6 V
